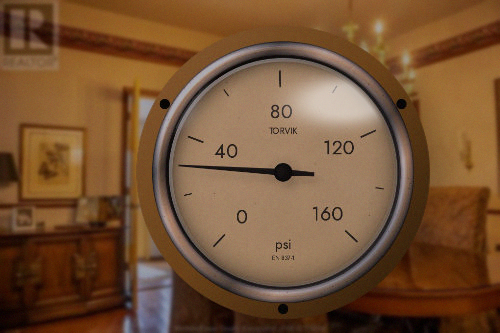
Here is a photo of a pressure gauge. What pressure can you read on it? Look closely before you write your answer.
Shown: 30 psi
